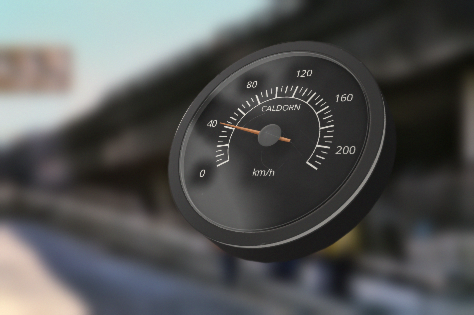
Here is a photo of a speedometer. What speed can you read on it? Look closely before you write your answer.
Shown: 40 km/h
